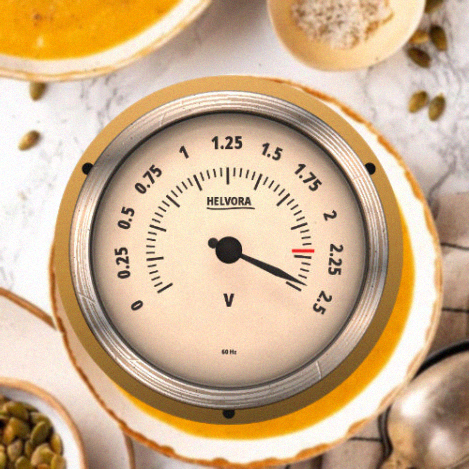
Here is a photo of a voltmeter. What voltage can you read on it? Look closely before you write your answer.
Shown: 2.45 V
